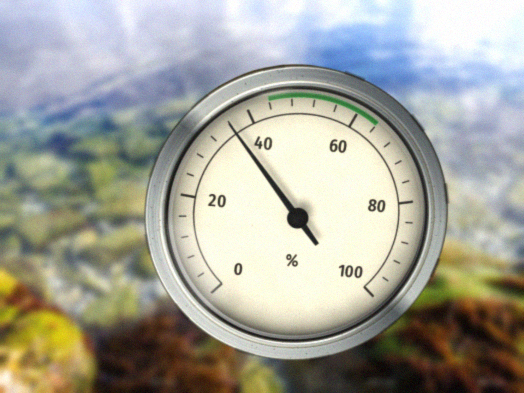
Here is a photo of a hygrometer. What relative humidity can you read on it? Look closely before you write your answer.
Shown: 36 %
